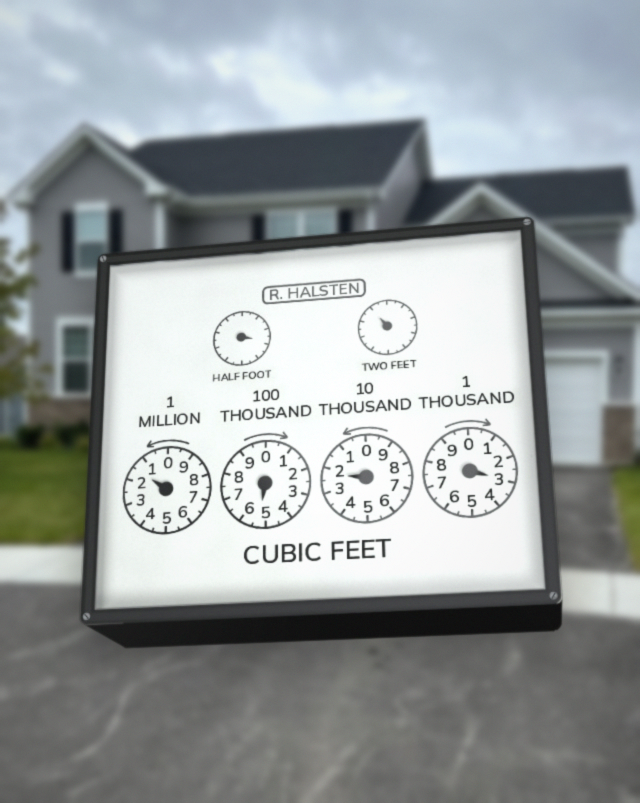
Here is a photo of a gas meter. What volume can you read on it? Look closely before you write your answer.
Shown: 152300 ft³
